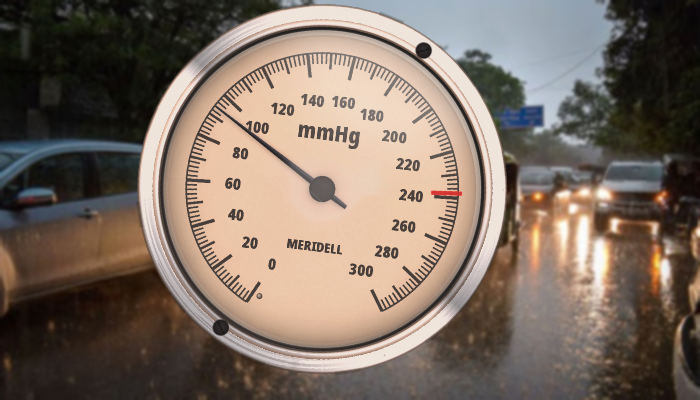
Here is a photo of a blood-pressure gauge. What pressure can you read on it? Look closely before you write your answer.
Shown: 94 mmHg
